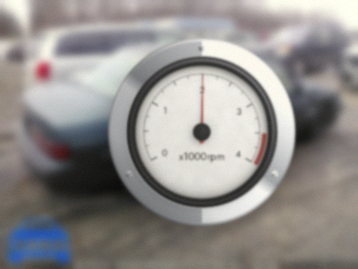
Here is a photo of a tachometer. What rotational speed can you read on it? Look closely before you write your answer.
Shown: 2000 rpm
